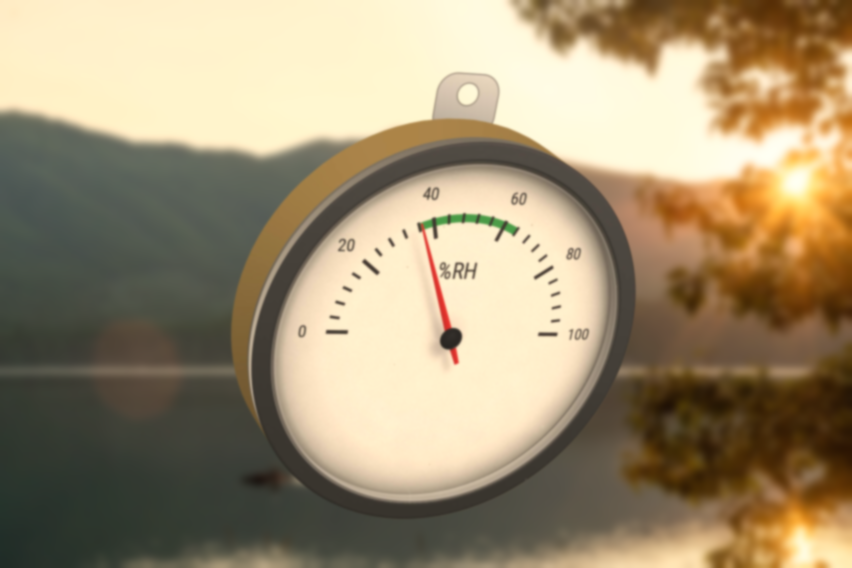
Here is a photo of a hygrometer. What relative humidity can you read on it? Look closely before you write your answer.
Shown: 36 %
